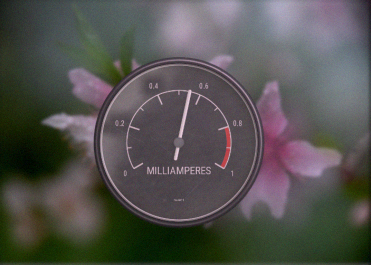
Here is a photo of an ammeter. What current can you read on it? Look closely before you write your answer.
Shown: 0.55 mA
